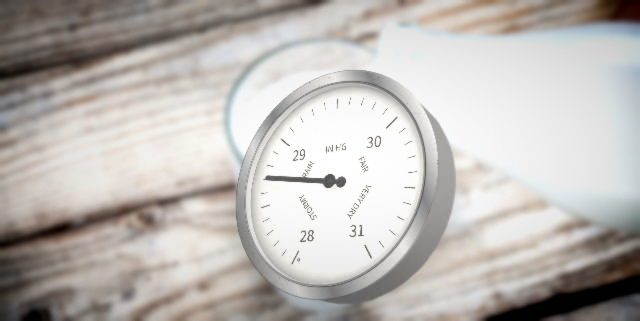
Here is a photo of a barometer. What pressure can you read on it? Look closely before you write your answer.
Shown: 28.7 inHg
